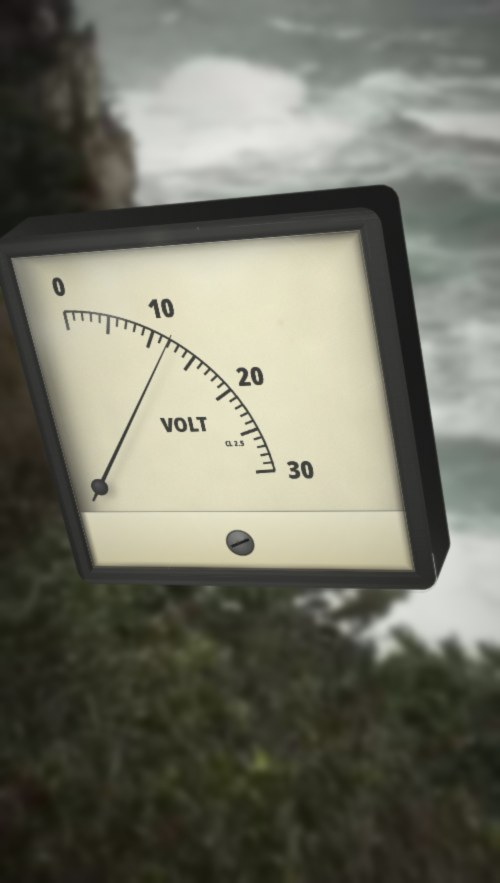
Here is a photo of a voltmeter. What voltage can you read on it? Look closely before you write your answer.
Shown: 12 V
